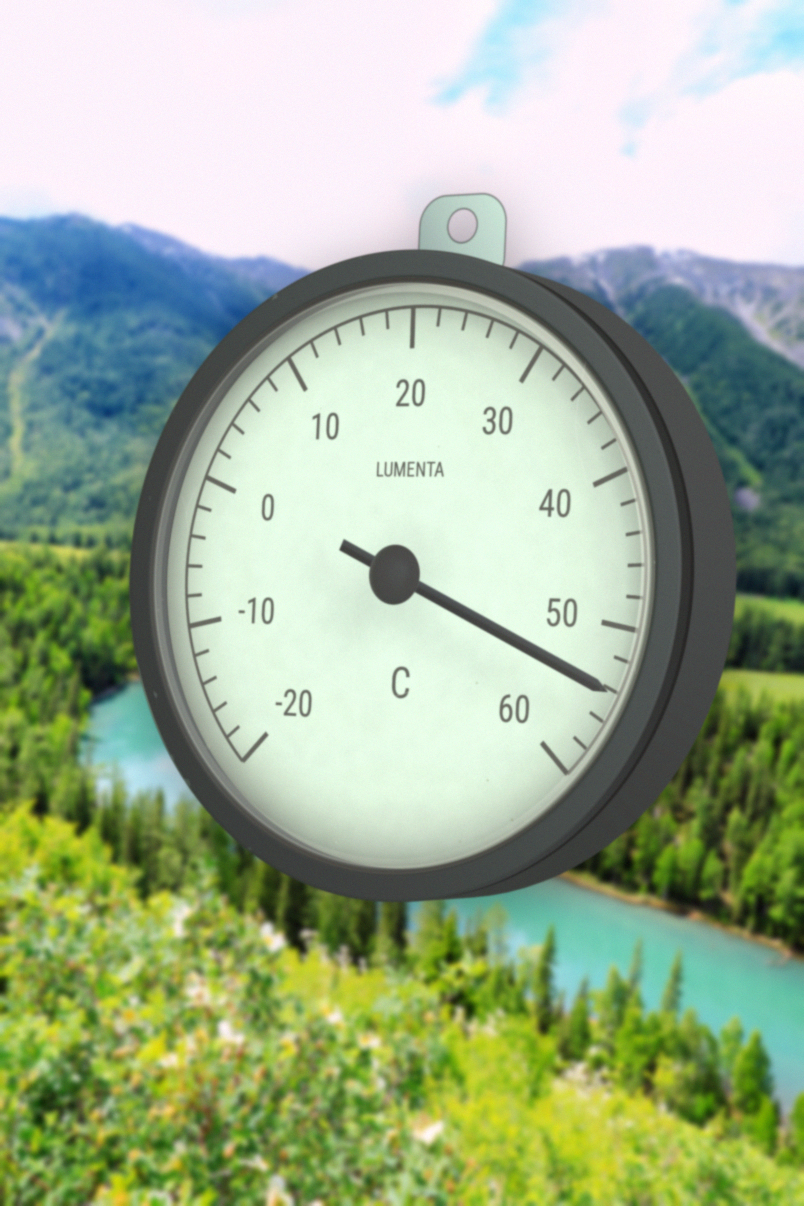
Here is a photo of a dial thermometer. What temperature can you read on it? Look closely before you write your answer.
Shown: 54 °C
